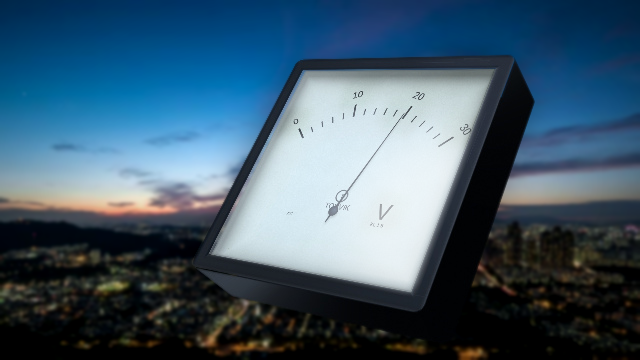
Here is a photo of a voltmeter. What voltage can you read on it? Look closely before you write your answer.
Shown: 20 V
